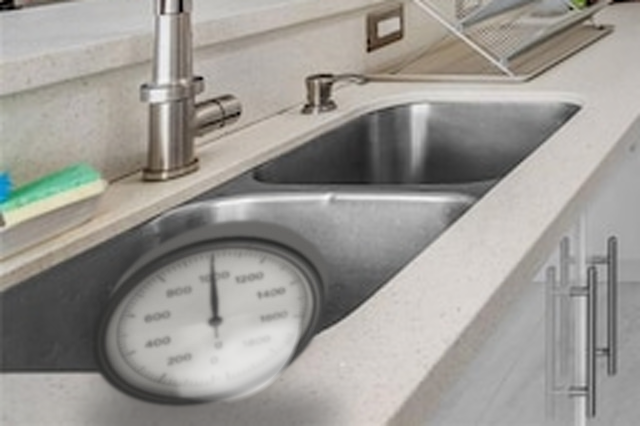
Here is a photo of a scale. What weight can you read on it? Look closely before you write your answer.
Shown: 1000 g
